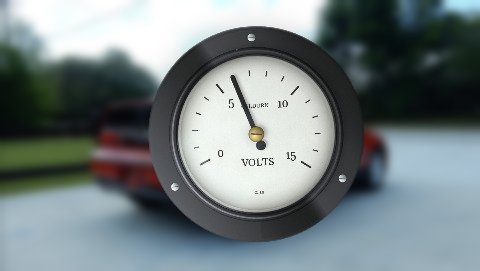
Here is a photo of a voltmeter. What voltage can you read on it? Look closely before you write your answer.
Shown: 6 V
